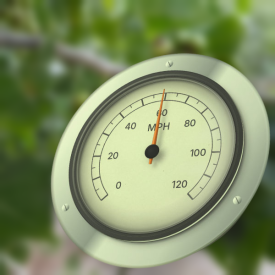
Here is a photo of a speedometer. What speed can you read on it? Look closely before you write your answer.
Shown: 60 mph
